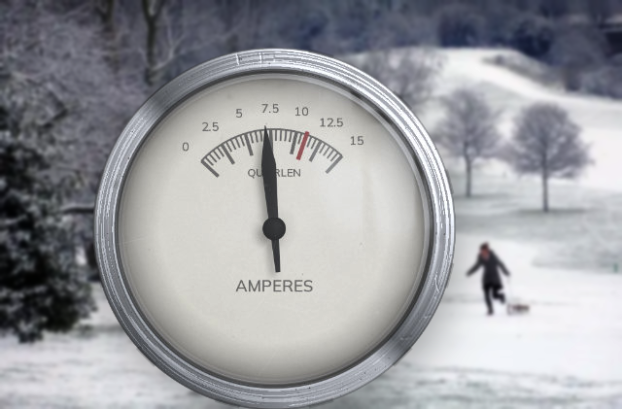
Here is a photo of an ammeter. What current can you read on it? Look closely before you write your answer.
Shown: 7 A
